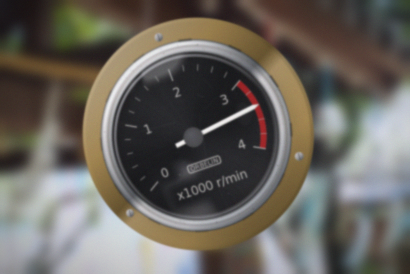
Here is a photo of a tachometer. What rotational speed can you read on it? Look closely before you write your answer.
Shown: 3400 rpm
